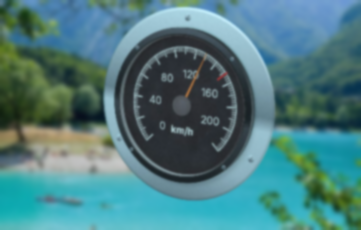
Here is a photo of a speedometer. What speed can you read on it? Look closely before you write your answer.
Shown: 130 km/h
